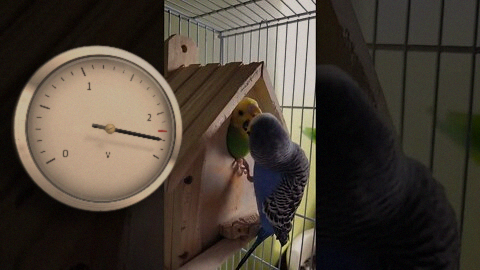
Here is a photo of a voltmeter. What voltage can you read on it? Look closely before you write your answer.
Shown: 2.3 V
